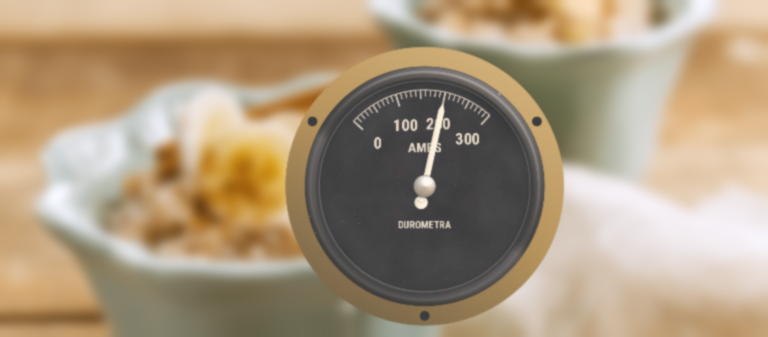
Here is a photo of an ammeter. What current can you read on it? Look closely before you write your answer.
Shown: 200 A
